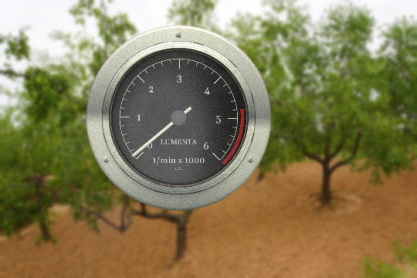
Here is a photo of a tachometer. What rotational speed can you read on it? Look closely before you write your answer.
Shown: 100 rpm
